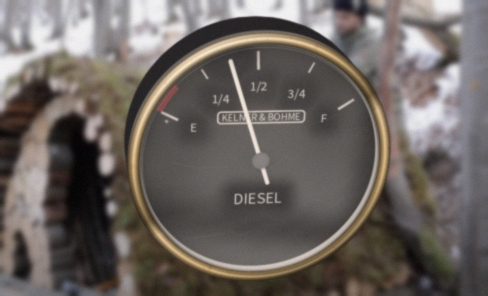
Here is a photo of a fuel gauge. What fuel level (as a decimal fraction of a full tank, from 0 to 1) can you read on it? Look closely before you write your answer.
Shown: 0.375
